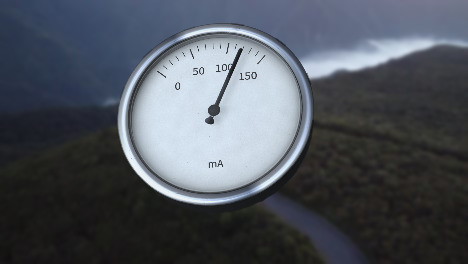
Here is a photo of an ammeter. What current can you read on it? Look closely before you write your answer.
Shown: 120 mA
